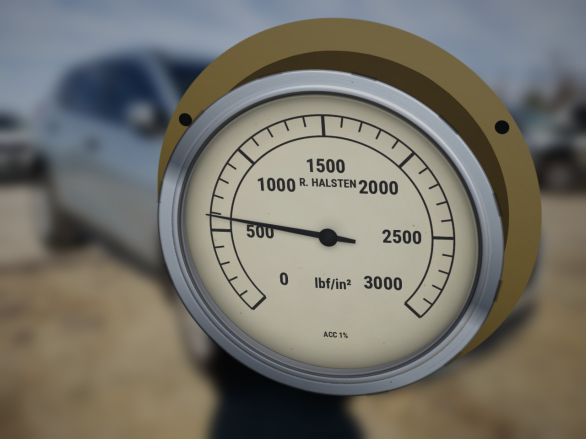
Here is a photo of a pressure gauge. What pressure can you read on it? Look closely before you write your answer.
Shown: 600 psi
